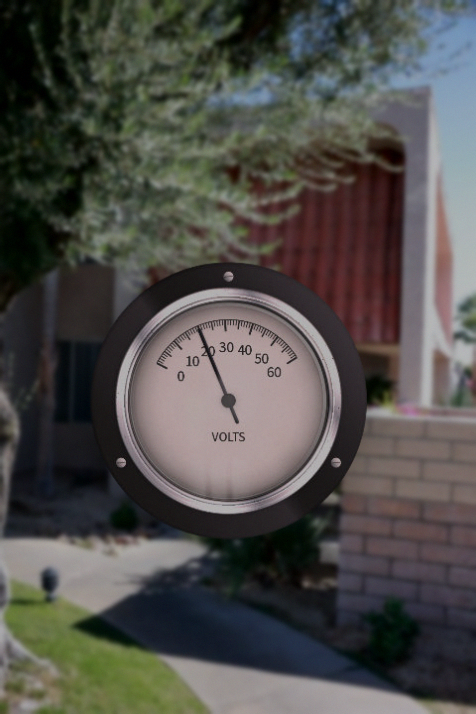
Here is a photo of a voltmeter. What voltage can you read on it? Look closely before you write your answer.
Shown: 20 V
